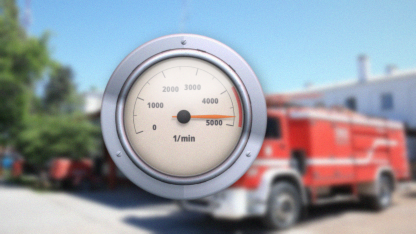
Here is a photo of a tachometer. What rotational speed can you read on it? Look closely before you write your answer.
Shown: 4750 rpm
